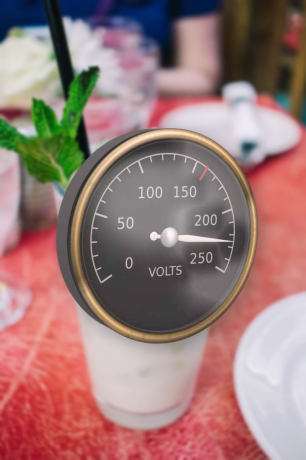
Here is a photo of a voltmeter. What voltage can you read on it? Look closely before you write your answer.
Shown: 225 V
